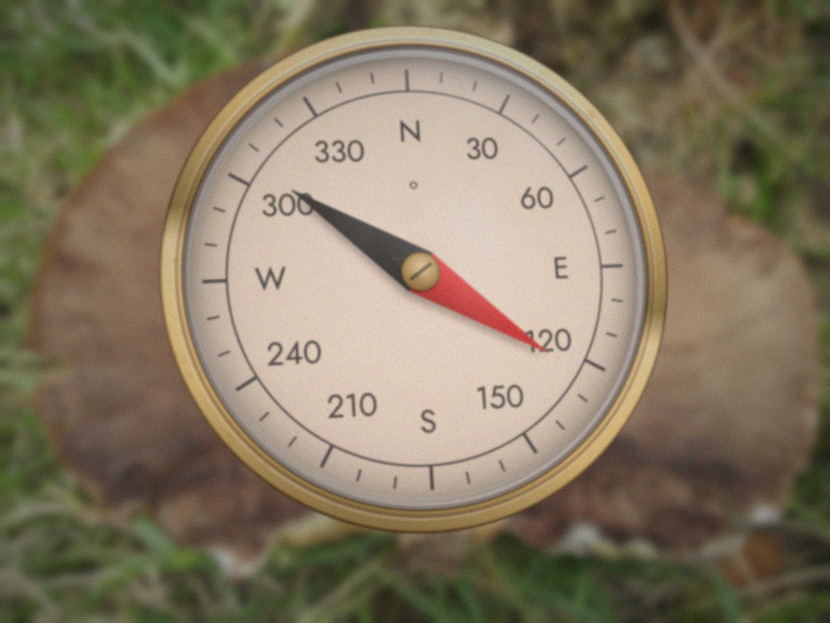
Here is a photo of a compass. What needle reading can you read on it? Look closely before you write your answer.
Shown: 125 °
